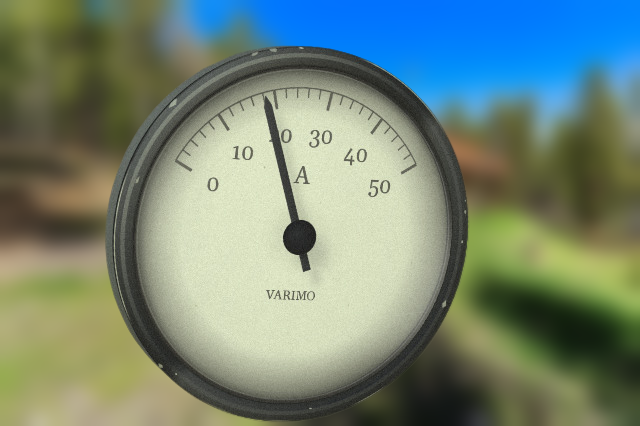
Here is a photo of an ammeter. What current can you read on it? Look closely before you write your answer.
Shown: 18 A
